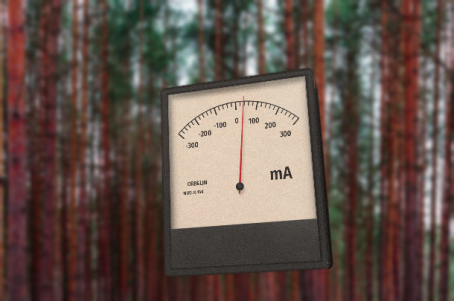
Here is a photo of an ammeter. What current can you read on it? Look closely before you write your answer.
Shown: 40 mA
